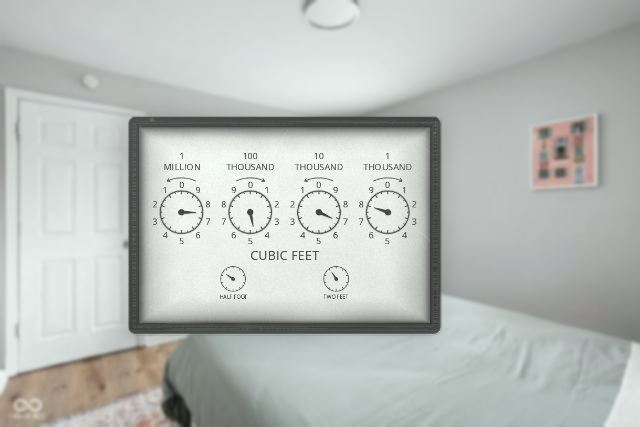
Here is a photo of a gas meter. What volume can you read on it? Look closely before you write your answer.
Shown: 746800 ft³
